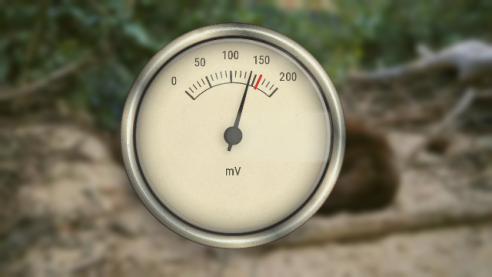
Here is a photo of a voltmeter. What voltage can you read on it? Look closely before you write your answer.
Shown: 140 mV
